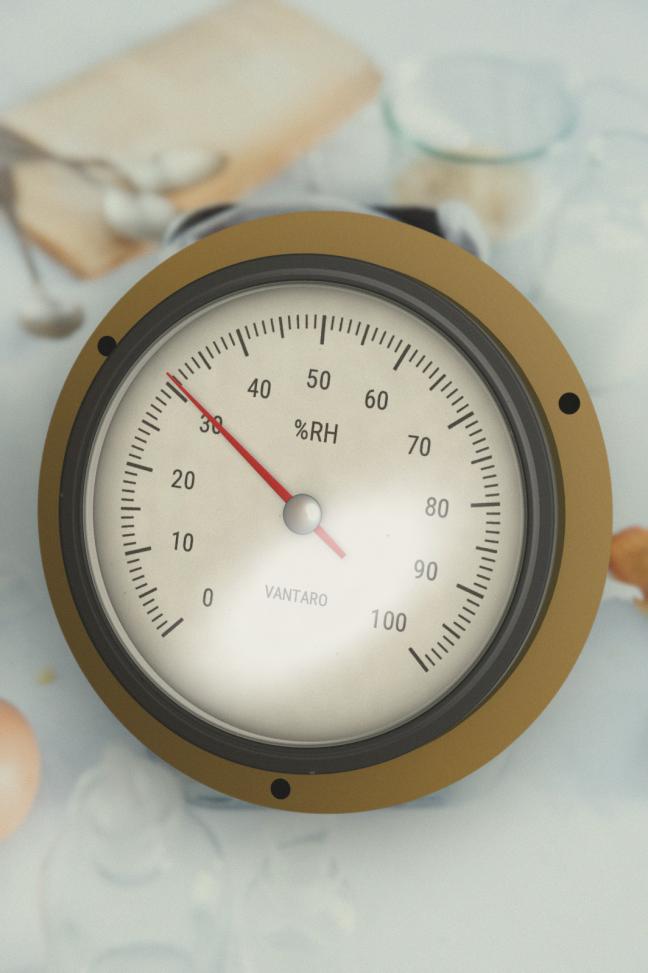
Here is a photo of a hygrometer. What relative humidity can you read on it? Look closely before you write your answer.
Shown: 31 %
